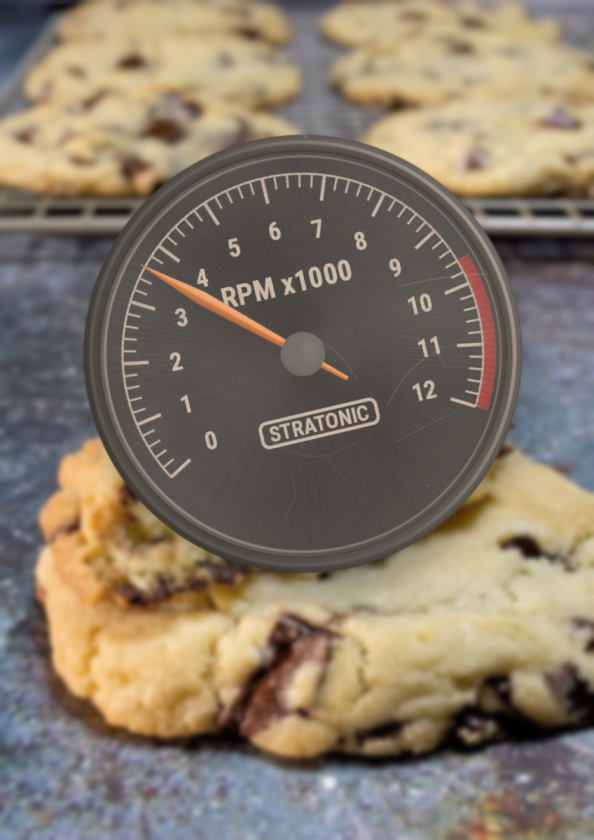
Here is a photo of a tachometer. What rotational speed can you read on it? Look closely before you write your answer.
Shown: 3600 rpm
